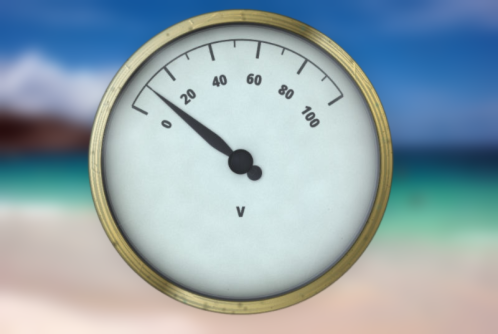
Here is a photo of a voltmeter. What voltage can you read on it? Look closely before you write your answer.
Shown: 10 V
